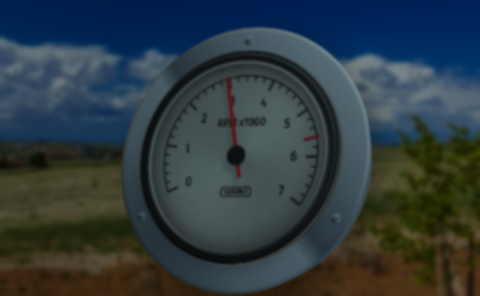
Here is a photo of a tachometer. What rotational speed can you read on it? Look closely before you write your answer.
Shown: 3000 rpm
